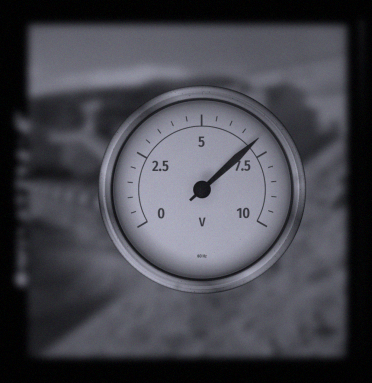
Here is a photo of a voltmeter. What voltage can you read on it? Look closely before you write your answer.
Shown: 7 V
